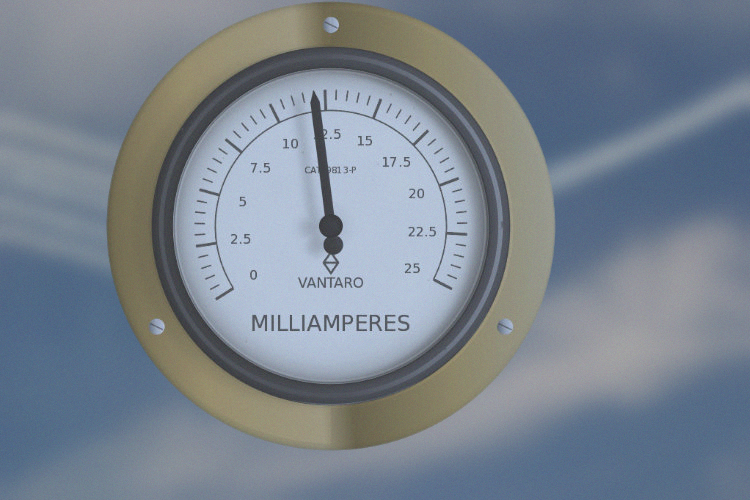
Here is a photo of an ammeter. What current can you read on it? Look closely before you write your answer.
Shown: 12 mA
